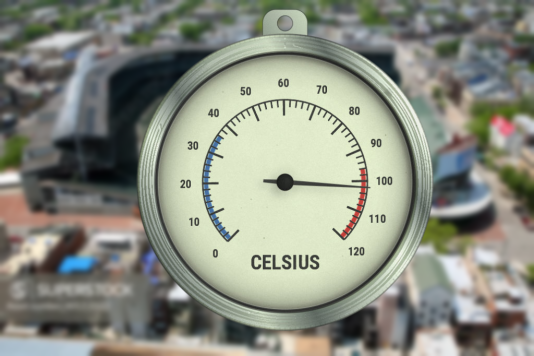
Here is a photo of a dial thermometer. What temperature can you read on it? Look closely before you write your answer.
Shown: 102 °C
